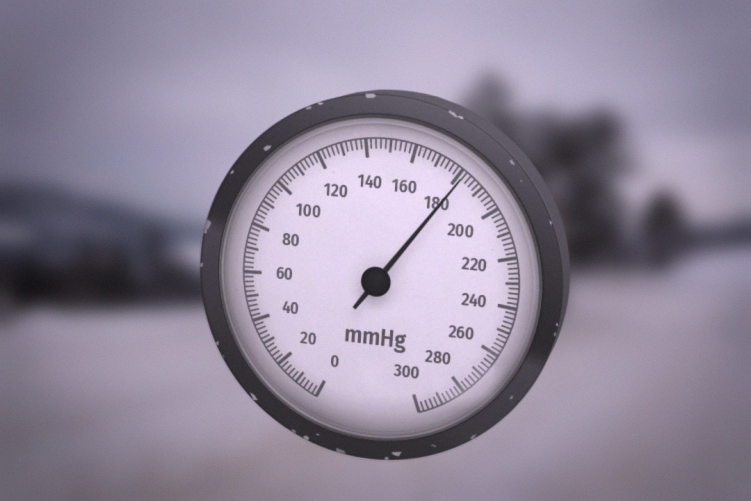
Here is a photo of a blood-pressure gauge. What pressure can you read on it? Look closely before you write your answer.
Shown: 182 mmHg
